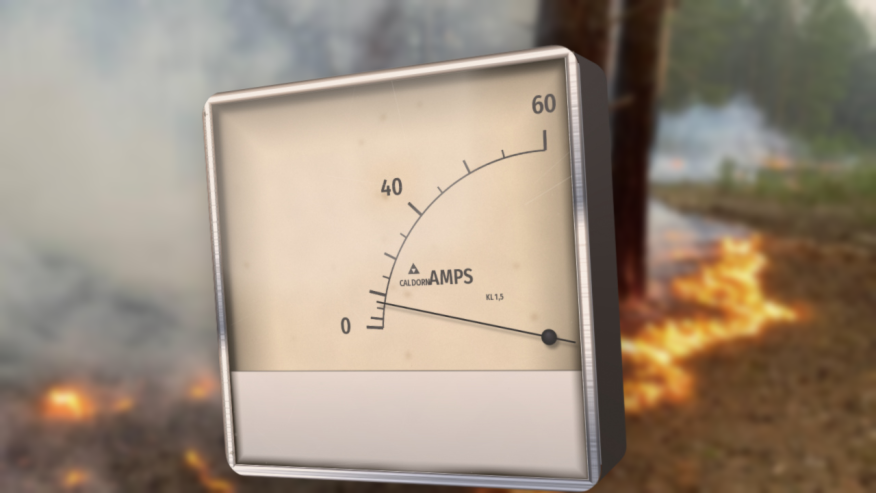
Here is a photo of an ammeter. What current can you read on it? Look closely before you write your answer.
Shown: 17.5 A
